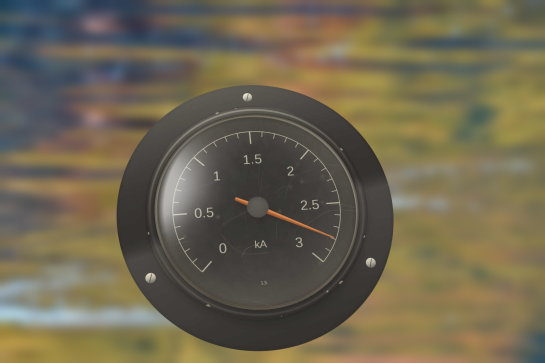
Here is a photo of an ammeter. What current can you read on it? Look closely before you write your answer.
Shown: 2.8 kA
